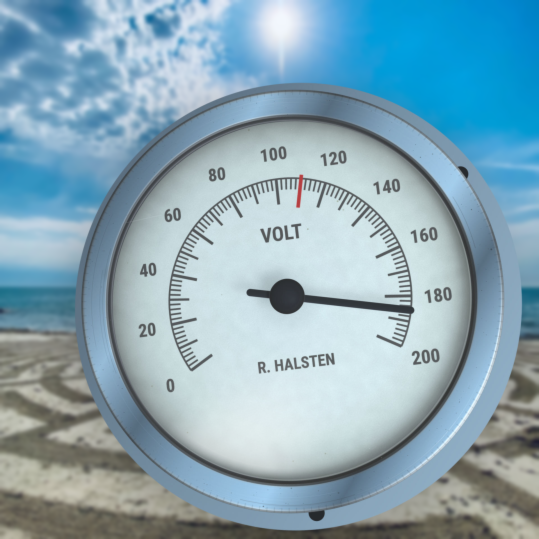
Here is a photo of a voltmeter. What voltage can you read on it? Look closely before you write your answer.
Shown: 186 V
